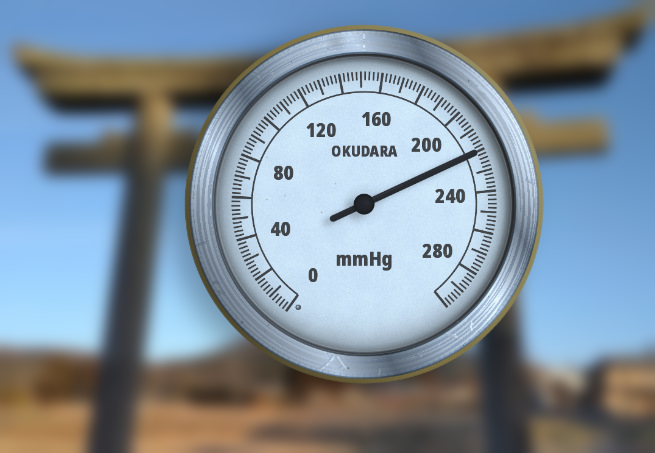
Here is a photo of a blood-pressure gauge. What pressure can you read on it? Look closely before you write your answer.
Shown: 220 mmHg
